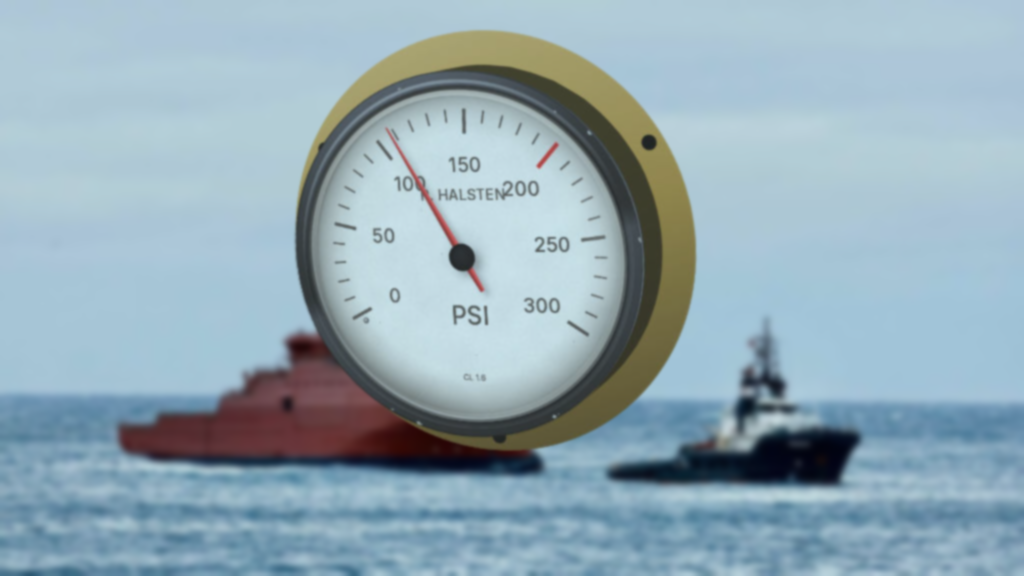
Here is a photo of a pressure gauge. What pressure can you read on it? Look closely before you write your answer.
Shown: 110 psi
